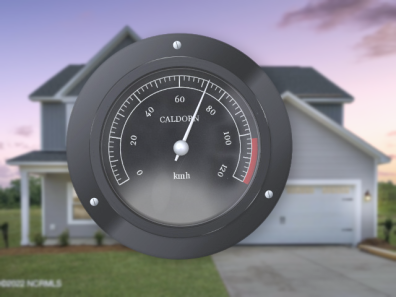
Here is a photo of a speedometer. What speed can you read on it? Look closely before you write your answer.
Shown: 72 km/h
